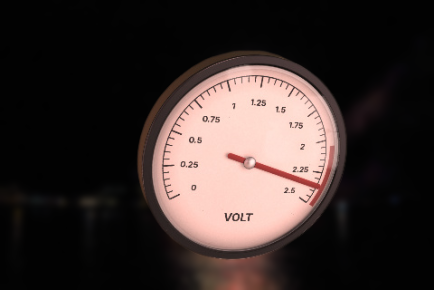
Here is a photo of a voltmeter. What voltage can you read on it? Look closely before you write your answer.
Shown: 2.35 V
